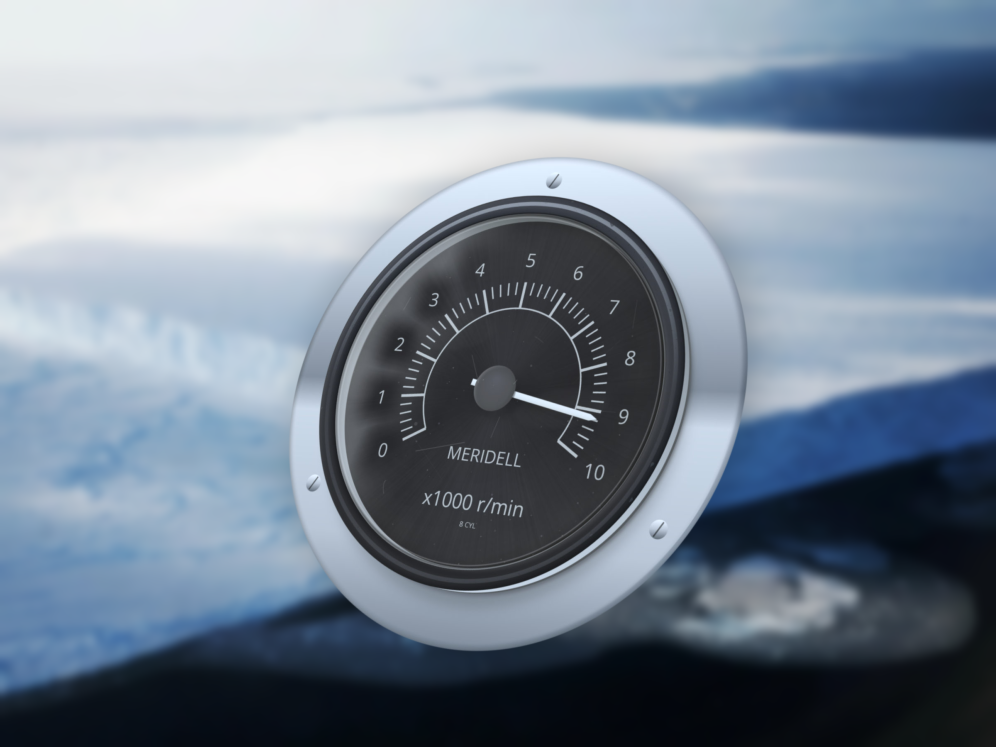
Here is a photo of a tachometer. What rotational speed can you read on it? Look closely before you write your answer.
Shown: 9200 rpm
